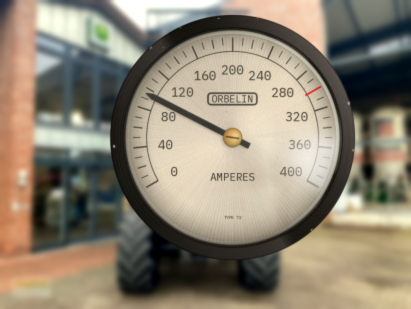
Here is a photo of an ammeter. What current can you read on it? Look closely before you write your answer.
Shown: 95 A
